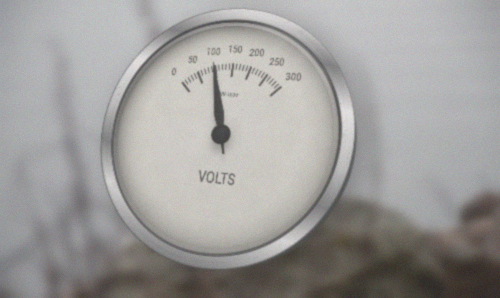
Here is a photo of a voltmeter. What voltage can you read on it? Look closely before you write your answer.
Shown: 100 V
